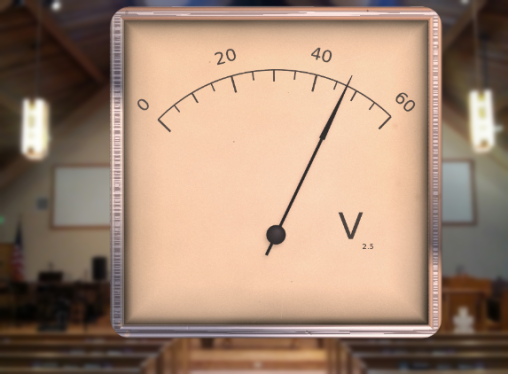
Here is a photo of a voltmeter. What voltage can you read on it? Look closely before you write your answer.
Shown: 47.5 V
